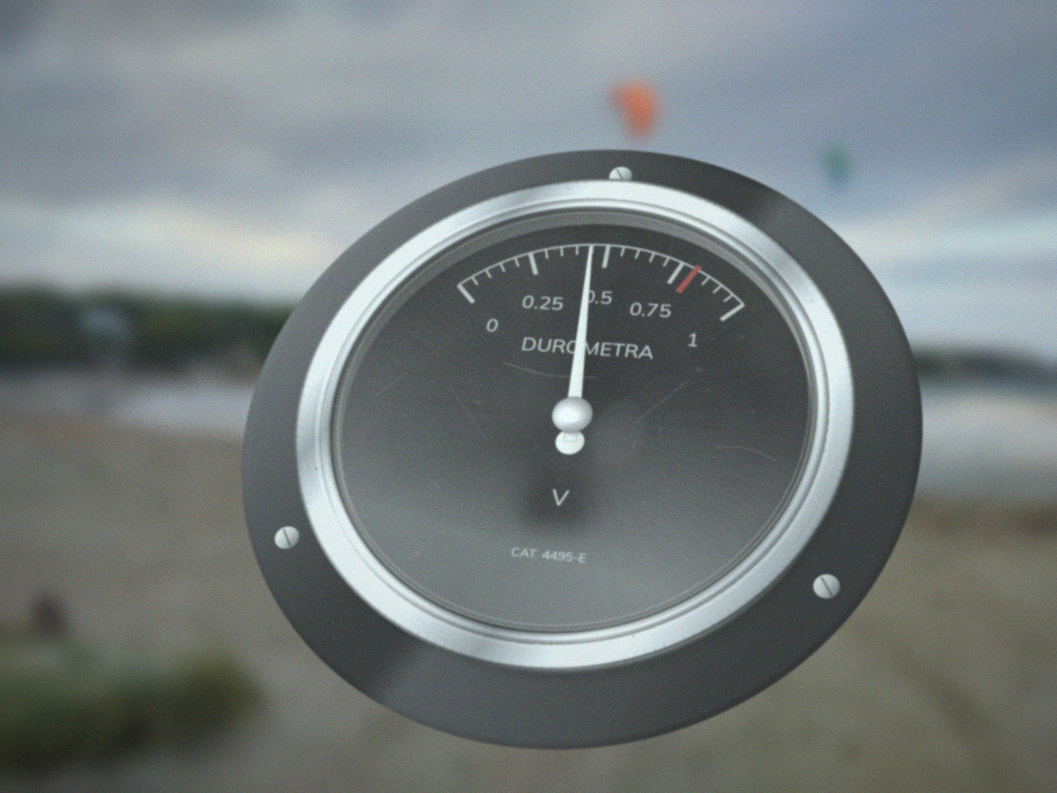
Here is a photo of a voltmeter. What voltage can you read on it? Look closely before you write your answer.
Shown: 0.45 V
